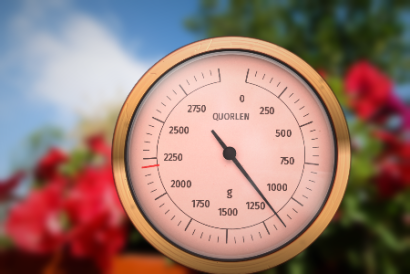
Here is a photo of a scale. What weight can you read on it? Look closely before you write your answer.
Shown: 1150 g
